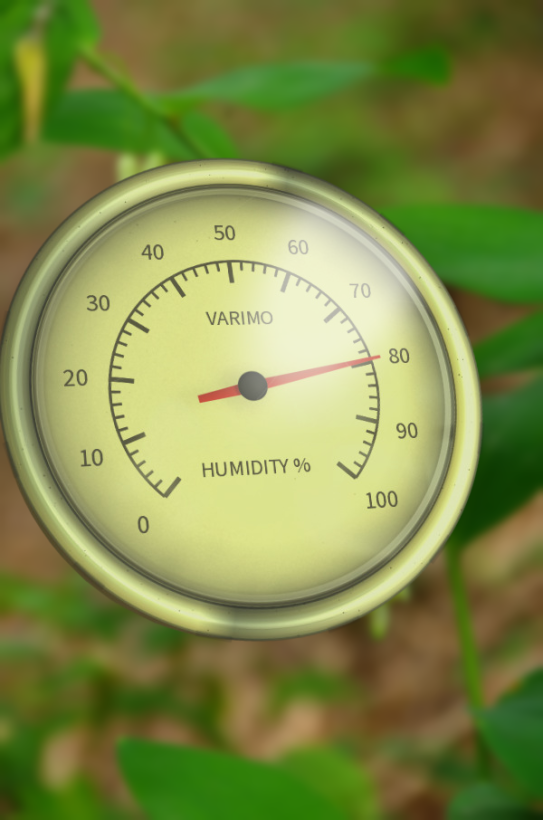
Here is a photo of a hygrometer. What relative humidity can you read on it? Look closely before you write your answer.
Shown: 80 %
